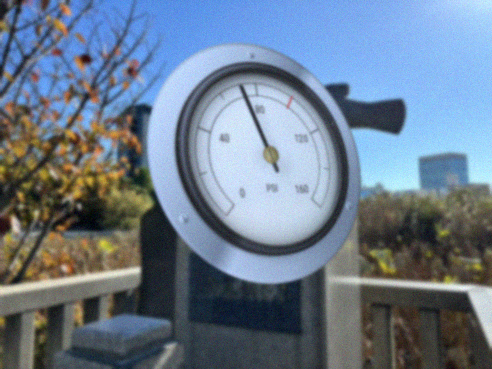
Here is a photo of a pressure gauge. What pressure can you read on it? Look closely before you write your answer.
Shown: 70 psi
